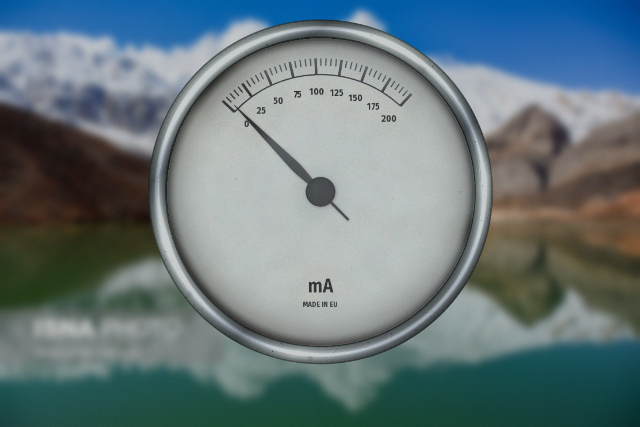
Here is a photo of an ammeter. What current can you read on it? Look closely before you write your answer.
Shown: 5 mA
